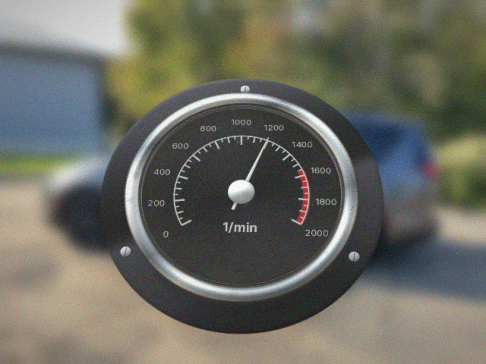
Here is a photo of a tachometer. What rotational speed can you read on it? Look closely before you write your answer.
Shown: 1200 rpm
